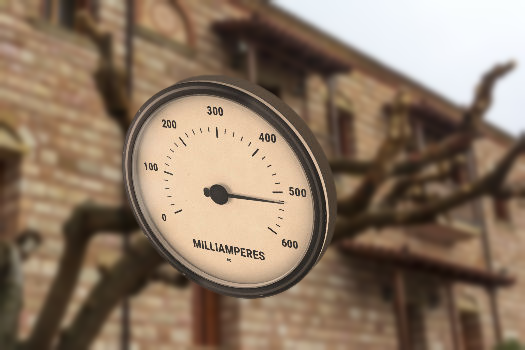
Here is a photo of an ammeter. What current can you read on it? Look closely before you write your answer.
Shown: 520 mA
